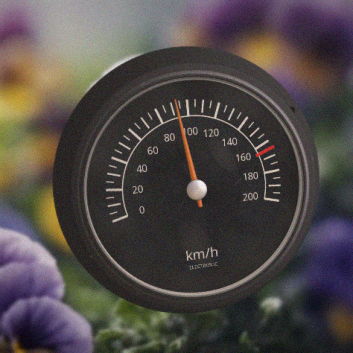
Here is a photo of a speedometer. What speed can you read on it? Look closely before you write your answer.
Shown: 92.5 km/h
